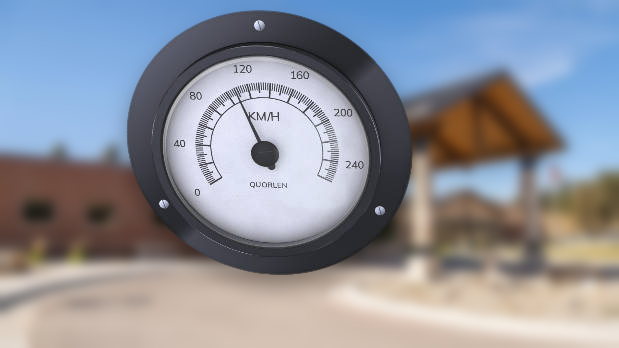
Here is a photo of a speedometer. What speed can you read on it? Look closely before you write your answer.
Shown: 110 km/h
